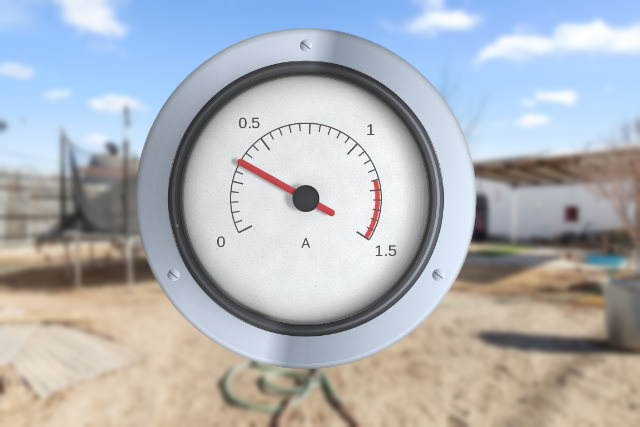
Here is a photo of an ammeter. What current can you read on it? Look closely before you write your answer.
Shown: 0.35 A
